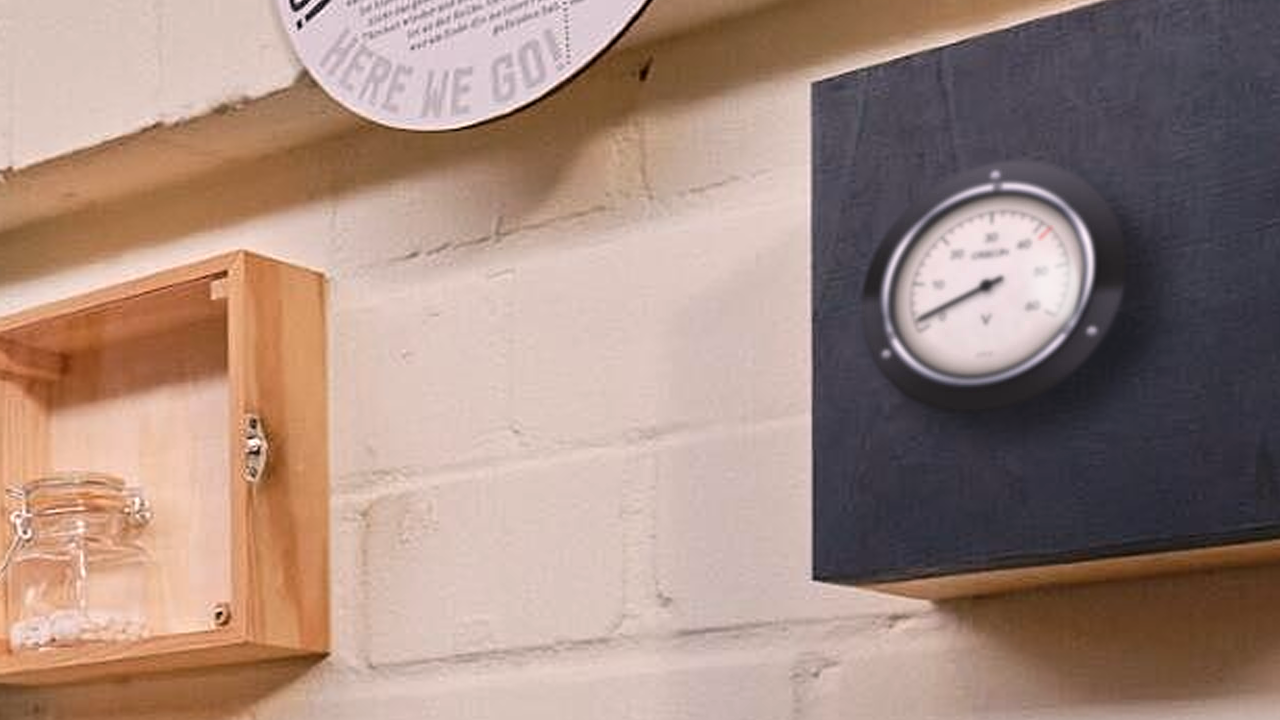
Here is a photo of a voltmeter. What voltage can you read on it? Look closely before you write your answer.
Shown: 2 V
